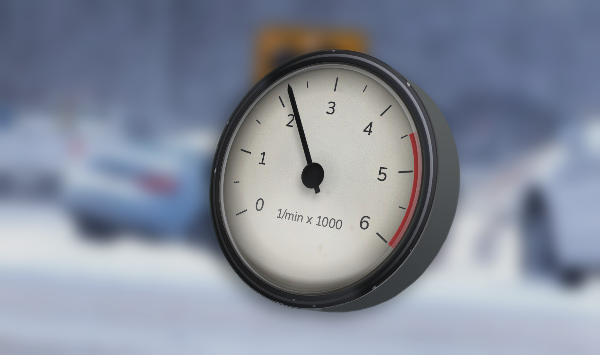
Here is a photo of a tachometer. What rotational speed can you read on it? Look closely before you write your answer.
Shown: 2250 rpm
